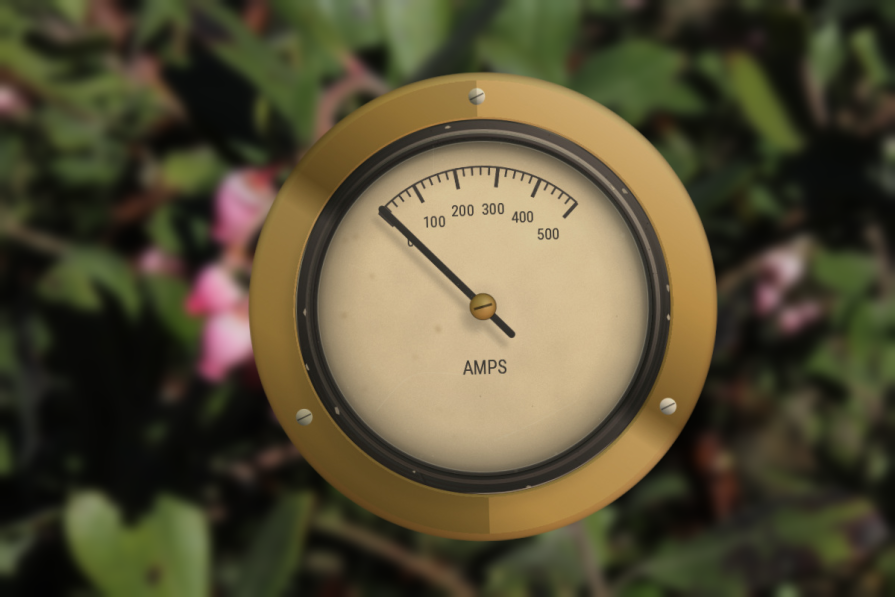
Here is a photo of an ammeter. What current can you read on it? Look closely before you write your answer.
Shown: 10 A
